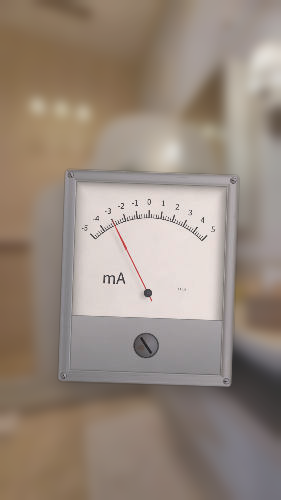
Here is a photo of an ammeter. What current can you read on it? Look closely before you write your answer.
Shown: -3 mA
